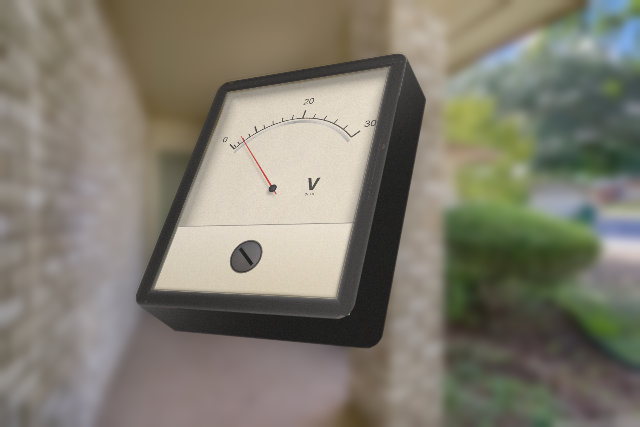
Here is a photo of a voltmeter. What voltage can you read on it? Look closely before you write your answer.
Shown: 6 V
